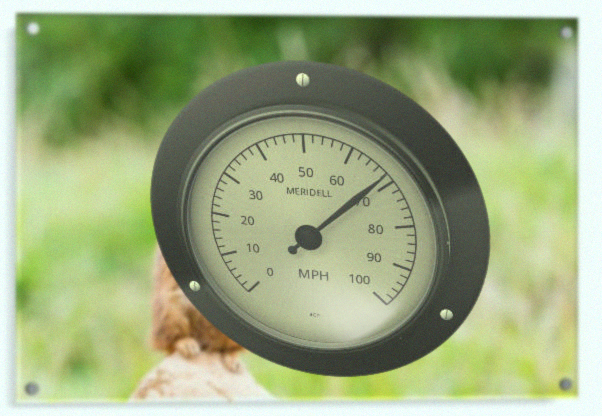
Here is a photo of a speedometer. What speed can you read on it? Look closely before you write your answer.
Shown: 68 mph
